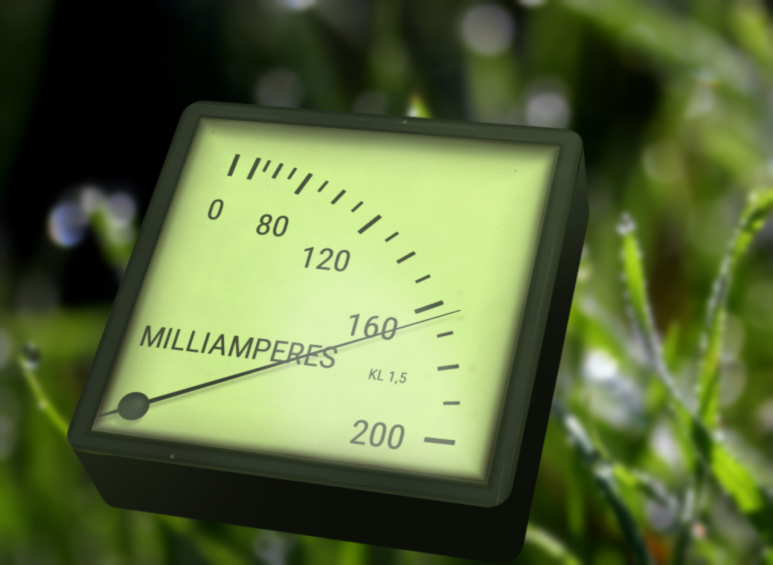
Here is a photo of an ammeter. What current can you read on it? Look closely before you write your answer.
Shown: 165 mA
